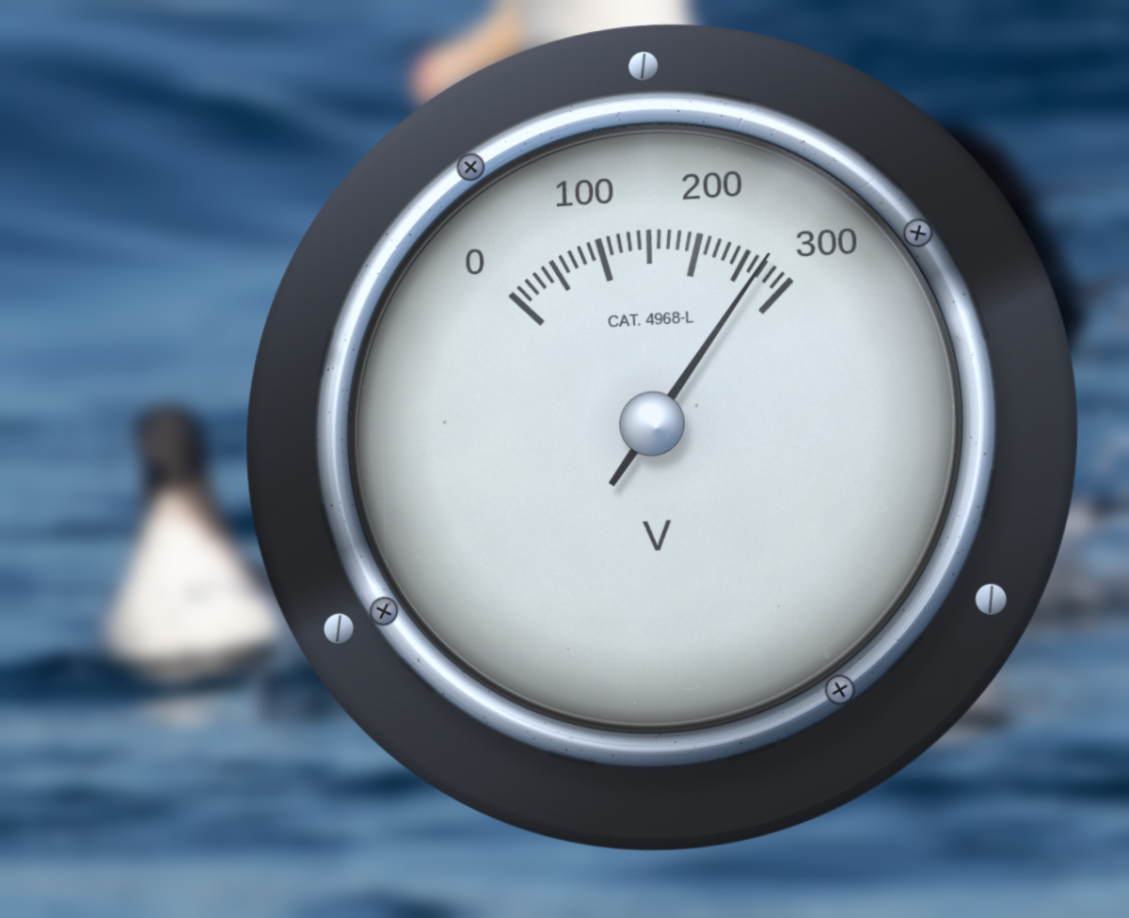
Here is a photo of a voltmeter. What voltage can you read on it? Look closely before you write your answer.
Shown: 270 V
